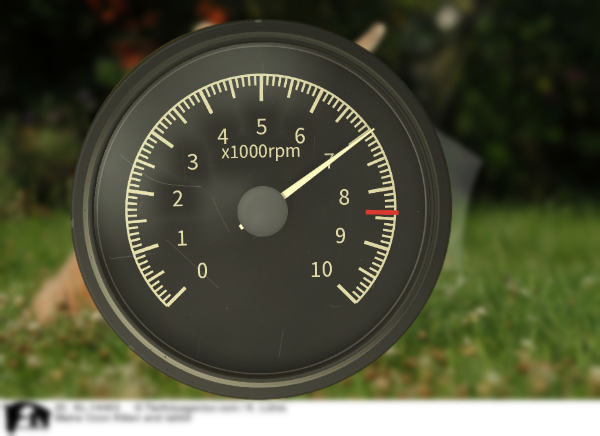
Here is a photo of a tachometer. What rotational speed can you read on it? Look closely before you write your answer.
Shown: 7000 rpm
